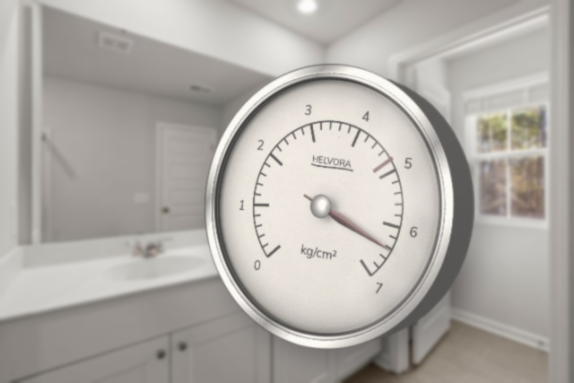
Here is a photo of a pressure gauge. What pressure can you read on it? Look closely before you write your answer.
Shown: 6.4 kg/cm²
